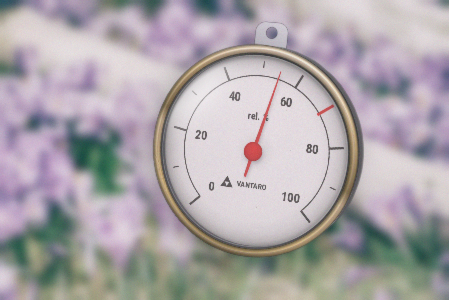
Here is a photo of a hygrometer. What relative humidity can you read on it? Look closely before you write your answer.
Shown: 55 %
